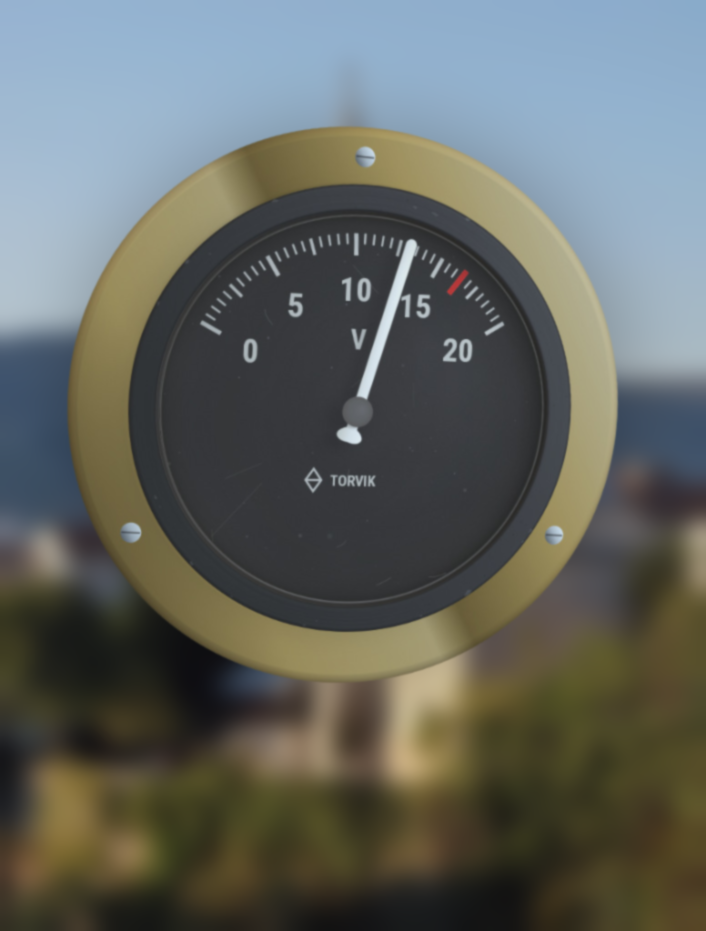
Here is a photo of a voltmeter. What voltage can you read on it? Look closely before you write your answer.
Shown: 13 V
